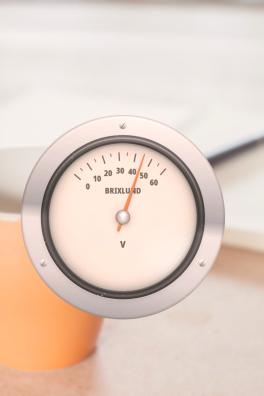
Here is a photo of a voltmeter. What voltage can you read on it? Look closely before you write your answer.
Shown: 45 V
